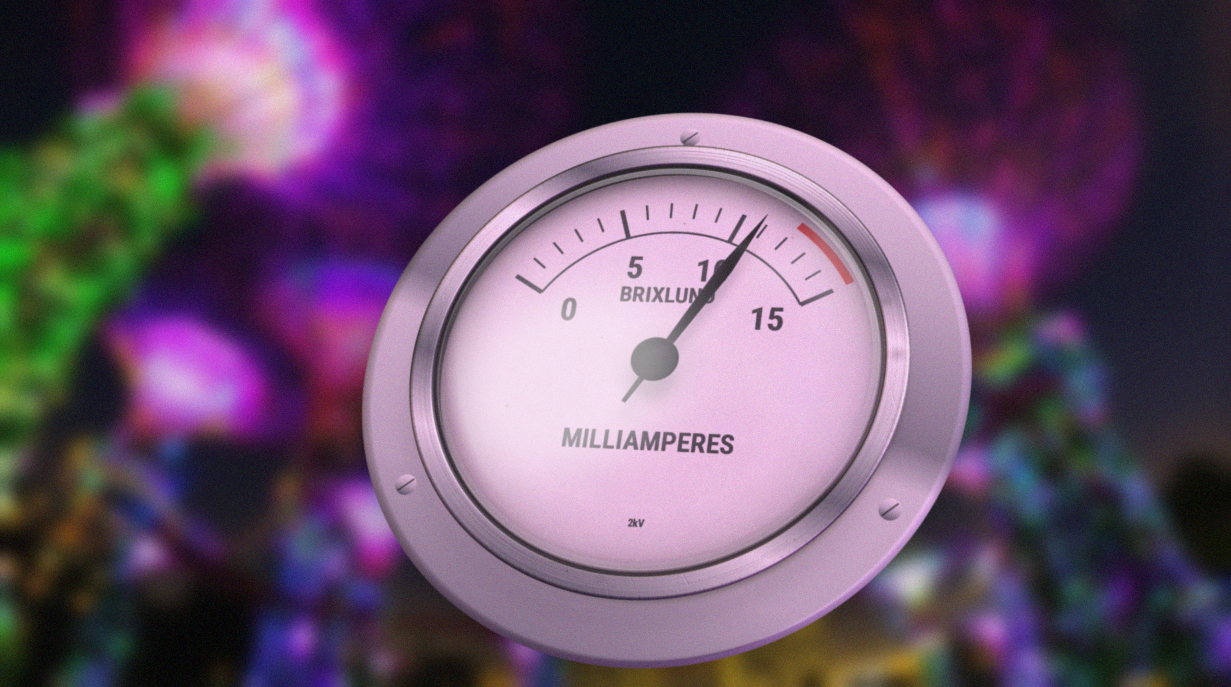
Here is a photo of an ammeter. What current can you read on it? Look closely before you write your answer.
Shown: 11 mA
